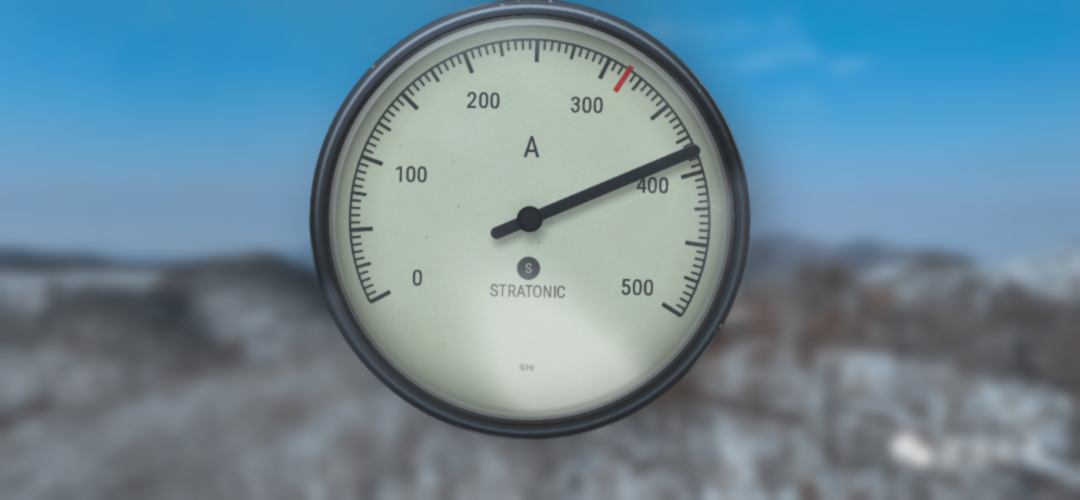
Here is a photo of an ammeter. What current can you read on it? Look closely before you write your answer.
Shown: 385 A
